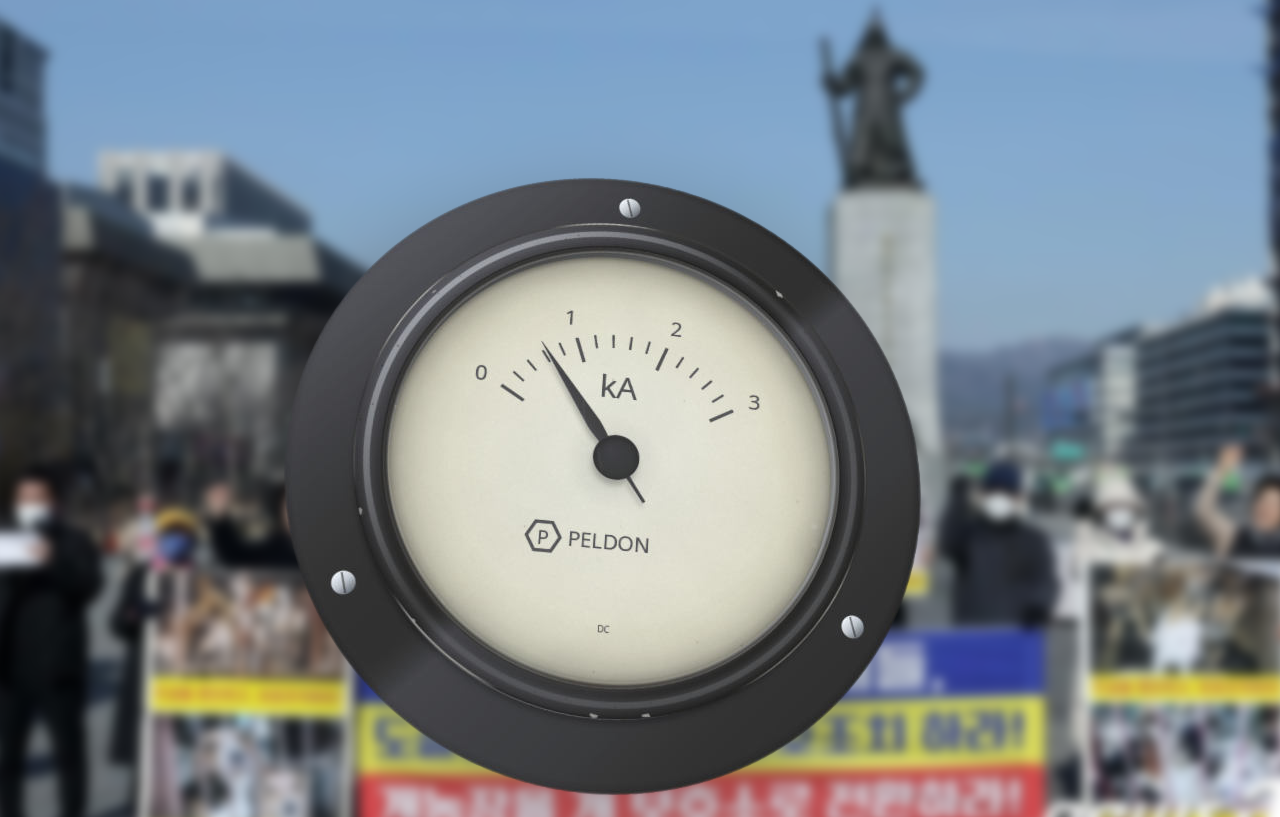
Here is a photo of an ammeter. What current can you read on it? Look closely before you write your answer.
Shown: 0.6 kA
